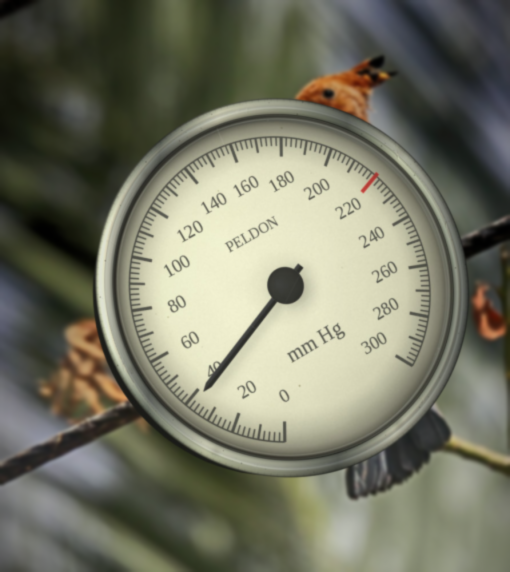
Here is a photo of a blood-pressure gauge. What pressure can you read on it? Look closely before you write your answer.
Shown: 38 mmHg
